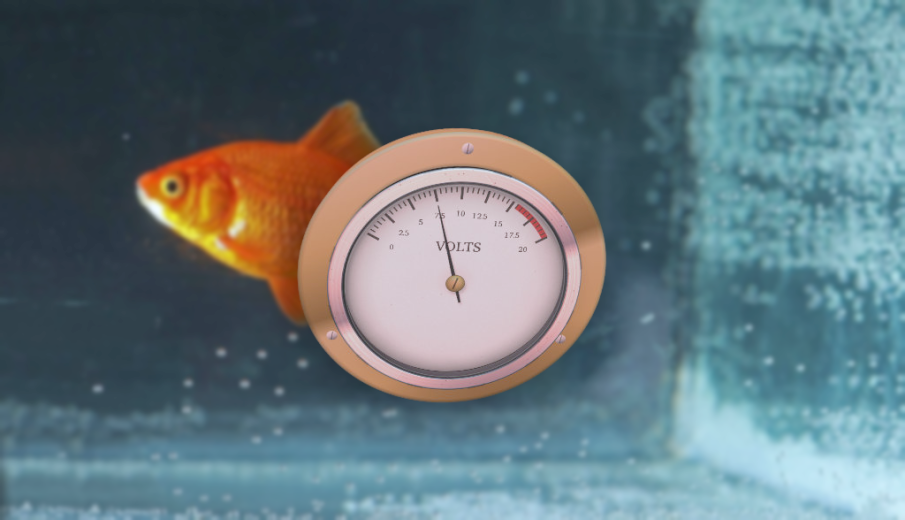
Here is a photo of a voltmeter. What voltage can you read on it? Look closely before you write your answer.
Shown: 7.5 V
